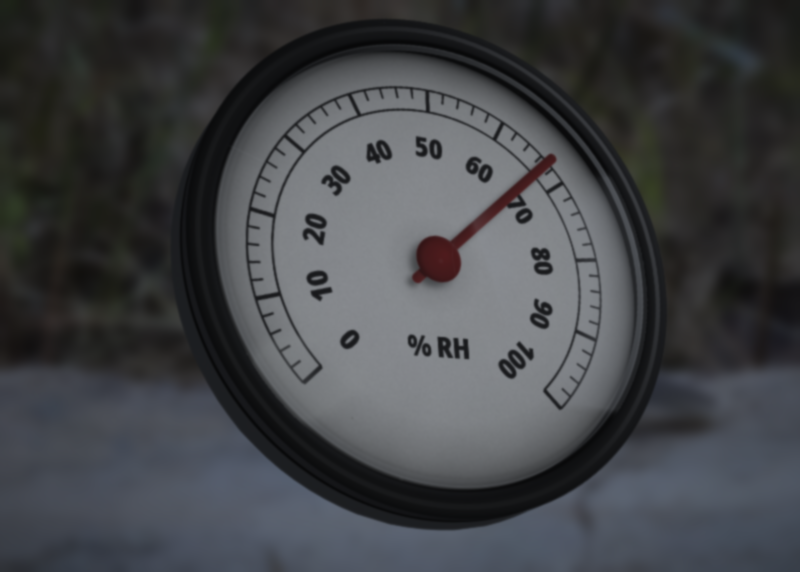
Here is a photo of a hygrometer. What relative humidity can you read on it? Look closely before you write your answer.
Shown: 67 %
